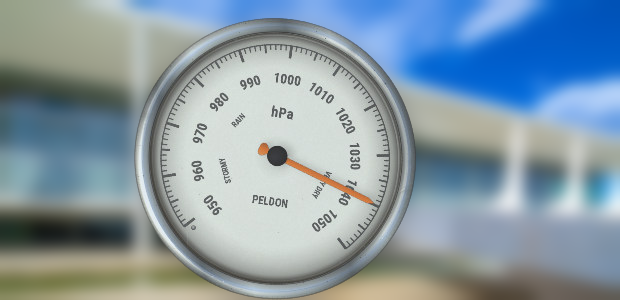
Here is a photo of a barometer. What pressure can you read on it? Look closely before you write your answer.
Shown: 1040 hPa
